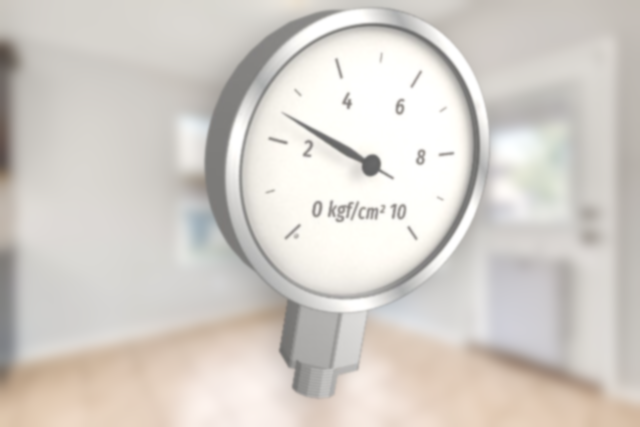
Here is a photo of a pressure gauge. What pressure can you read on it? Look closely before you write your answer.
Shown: 2.5 kg/cm²
